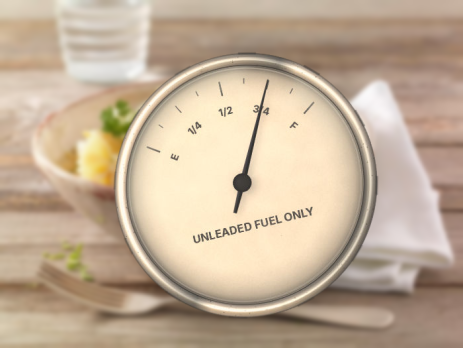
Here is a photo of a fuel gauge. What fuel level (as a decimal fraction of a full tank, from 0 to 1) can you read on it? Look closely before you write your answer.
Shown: 0.75
